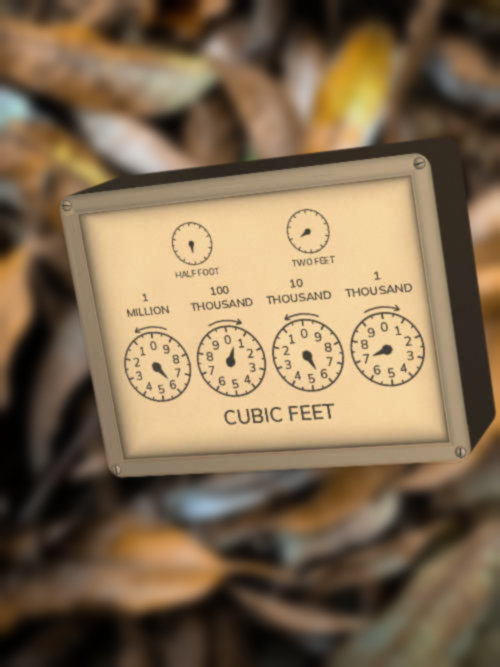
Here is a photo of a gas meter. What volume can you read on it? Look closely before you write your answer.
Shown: 605700 ft³
